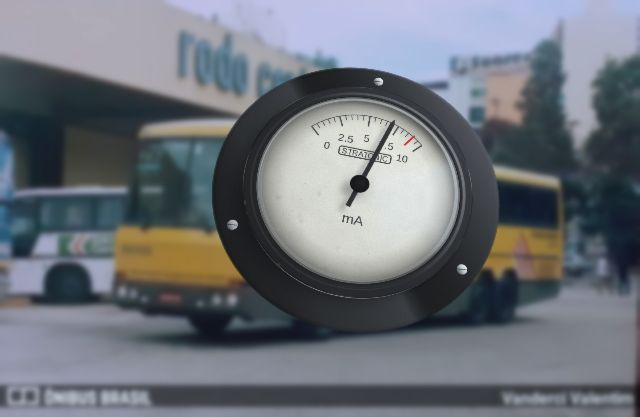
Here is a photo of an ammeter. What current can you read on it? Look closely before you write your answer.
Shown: 7 mA
